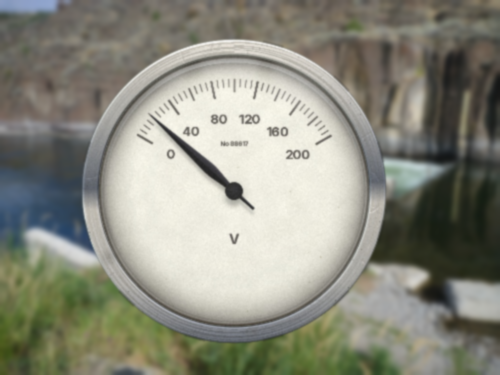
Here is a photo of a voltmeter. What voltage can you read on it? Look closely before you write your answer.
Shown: 20 V
